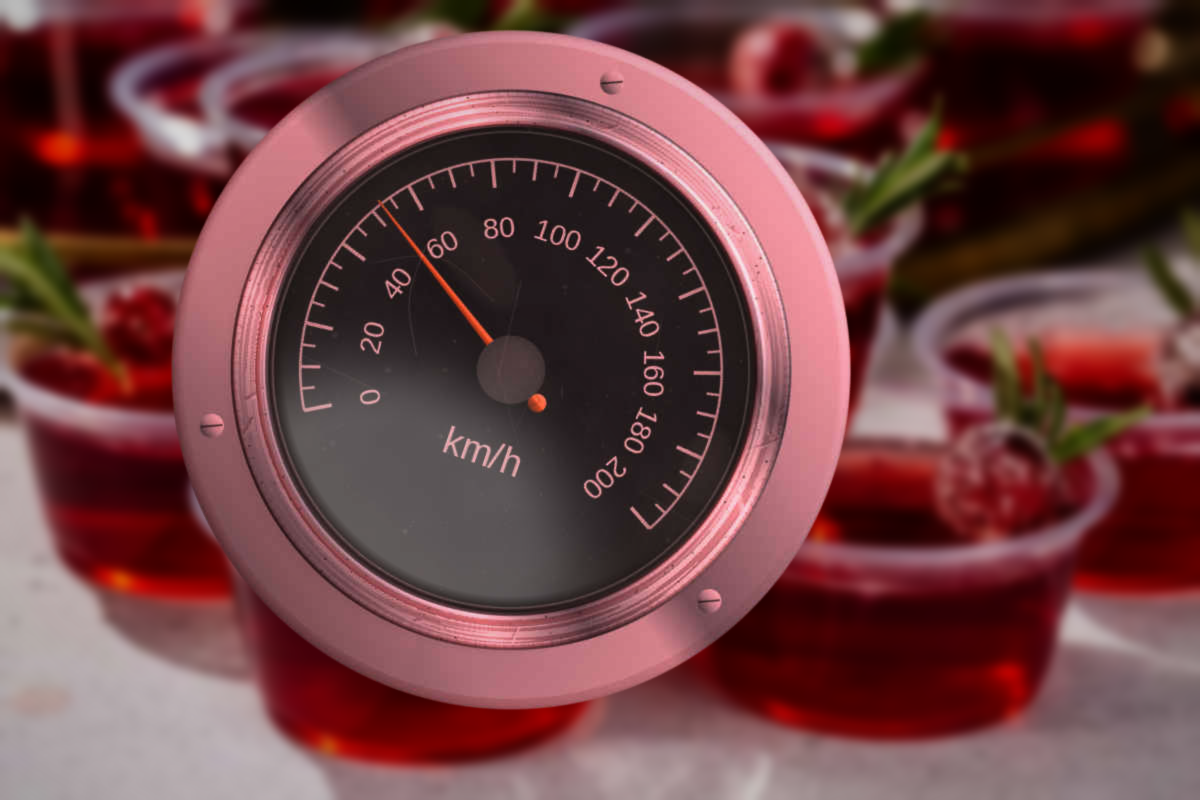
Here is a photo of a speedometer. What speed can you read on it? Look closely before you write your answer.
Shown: 52.5 km/h
